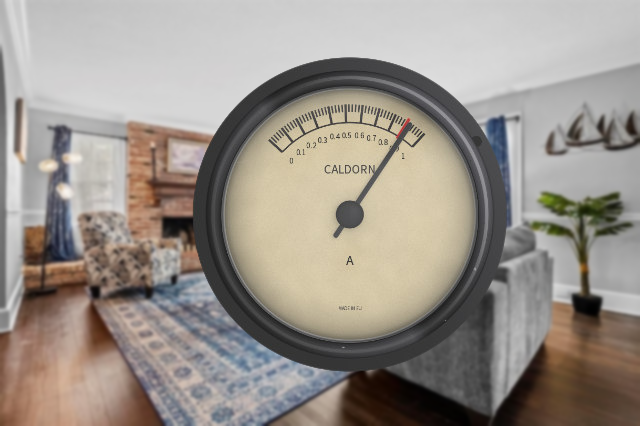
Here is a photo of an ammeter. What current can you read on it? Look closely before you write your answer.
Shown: 0.9 A
